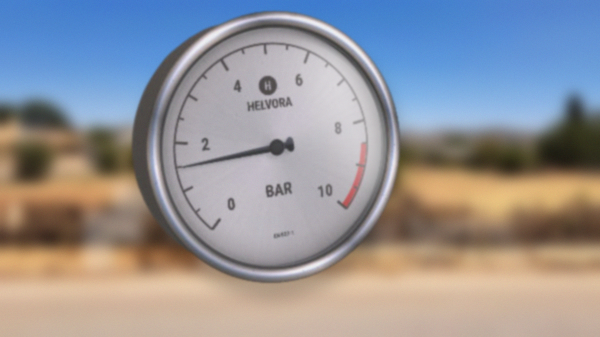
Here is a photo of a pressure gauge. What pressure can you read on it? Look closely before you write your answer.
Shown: 1.5 bar
